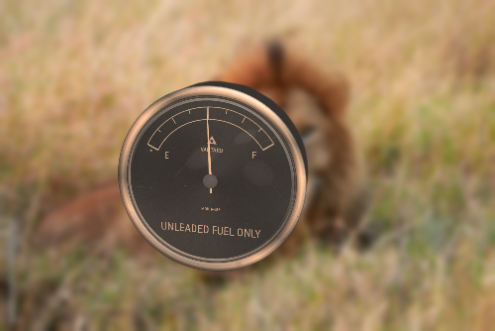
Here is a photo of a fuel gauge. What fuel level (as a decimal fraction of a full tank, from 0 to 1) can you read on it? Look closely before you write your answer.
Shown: 0.5
